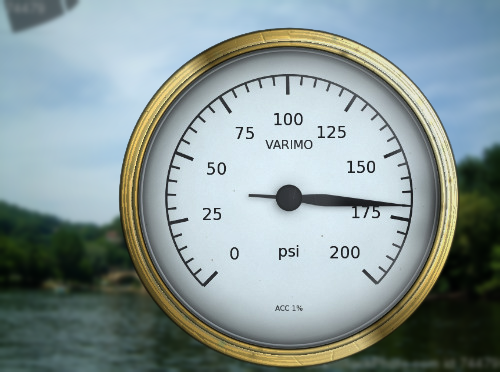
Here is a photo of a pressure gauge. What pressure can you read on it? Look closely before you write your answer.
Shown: 170 psi
